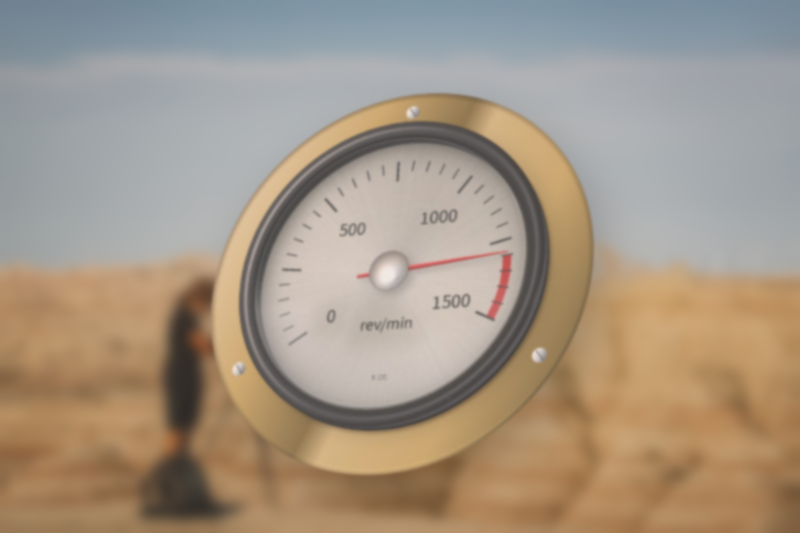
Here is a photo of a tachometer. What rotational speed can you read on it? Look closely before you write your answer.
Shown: 1300 rpm
